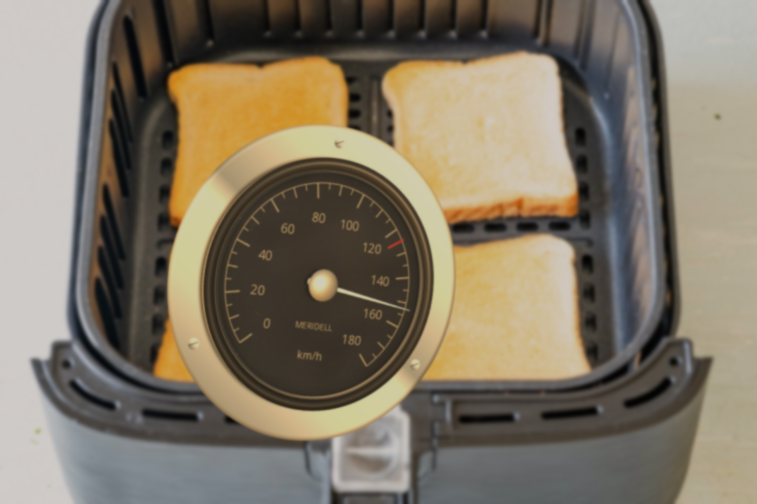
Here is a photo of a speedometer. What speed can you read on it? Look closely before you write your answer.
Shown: 152.5 km/h
